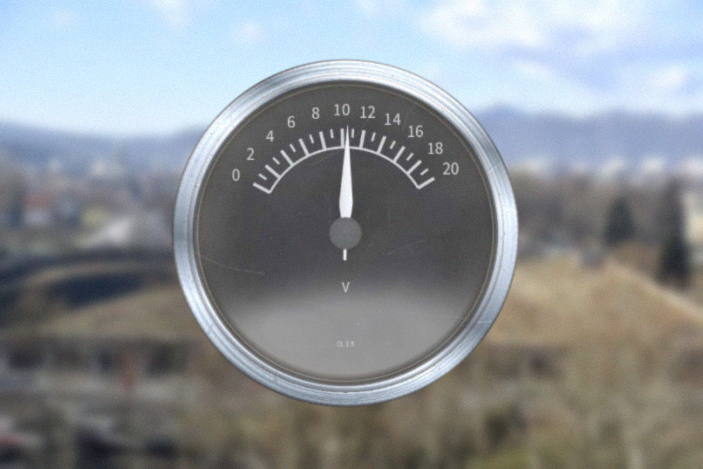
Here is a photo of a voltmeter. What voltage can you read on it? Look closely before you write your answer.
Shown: 10.5 V
